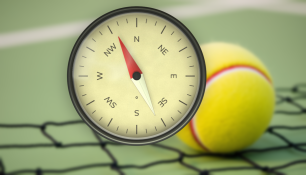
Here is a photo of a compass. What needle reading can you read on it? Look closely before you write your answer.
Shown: 335 °
